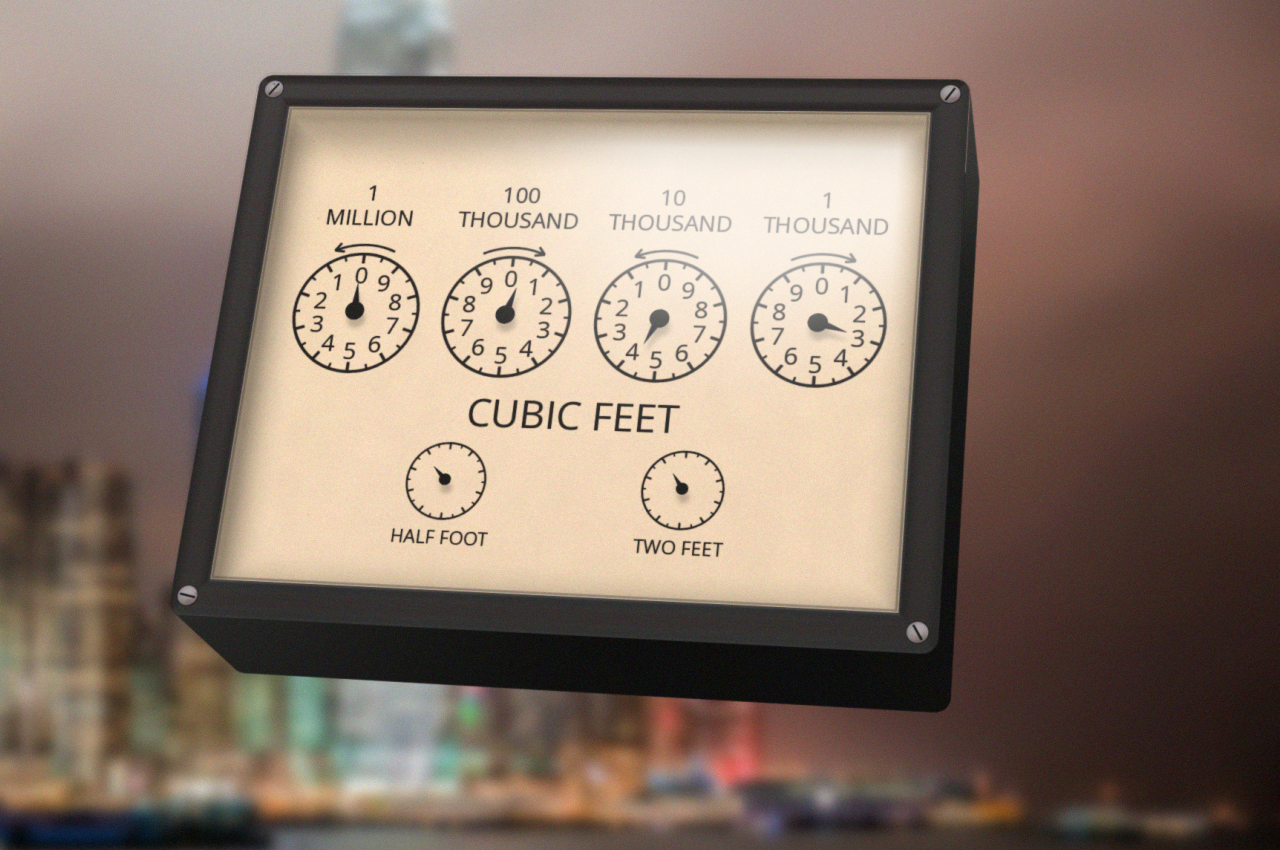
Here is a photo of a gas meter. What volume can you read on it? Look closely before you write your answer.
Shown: 4300 ft³
